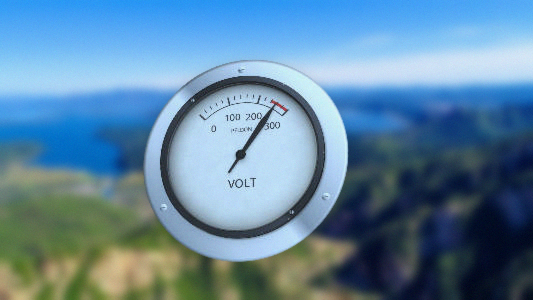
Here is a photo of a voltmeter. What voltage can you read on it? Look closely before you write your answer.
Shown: 260 V
